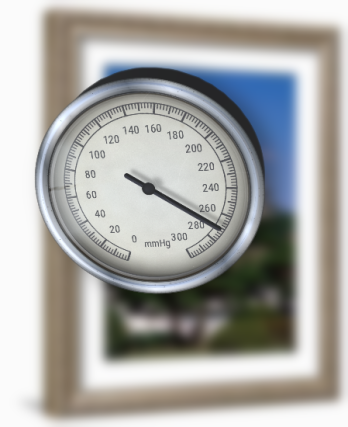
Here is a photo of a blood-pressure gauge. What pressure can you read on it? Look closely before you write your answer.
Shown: 270 mmHg
